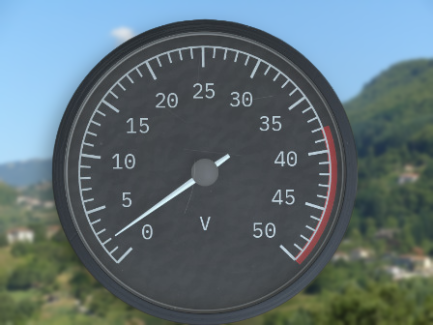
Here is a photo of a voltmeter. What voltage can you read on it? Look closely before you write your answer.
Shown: 2 V
